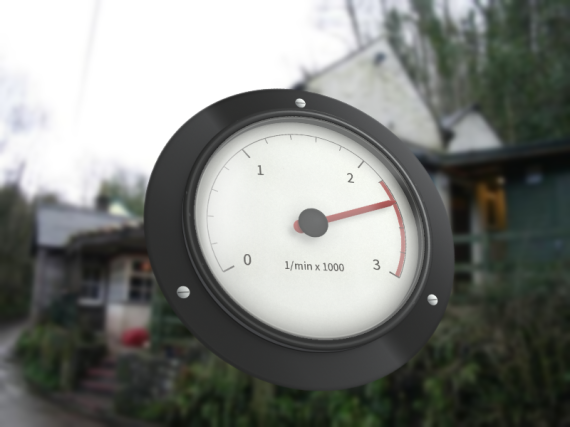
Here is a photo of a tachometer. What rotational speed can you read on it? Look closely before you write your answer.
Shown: 2400 rpm
